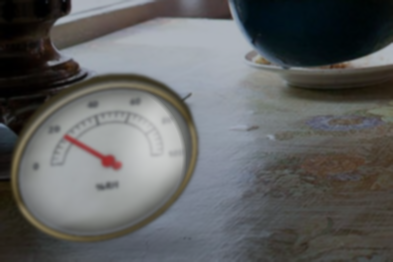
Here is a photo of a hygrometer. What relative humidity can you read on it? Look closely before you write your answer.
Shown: 20 %
